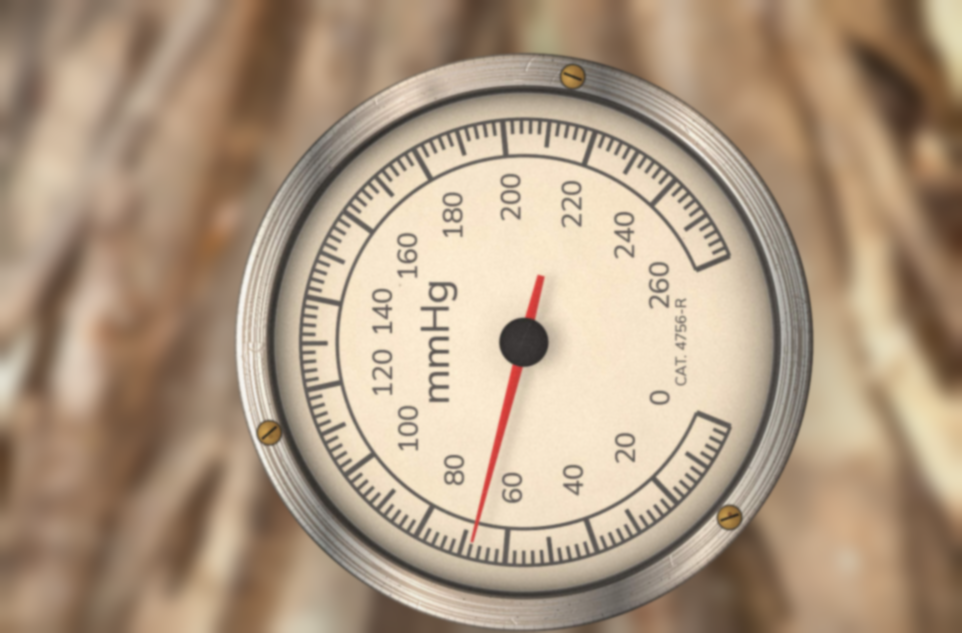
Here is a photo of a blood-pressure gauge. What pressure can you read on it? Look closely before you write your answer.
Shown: 68 mmHg
